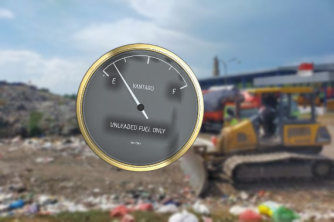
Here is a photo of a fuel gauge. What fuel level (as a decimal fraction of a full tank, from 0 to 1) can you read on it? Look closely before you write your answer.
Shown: 0.125
